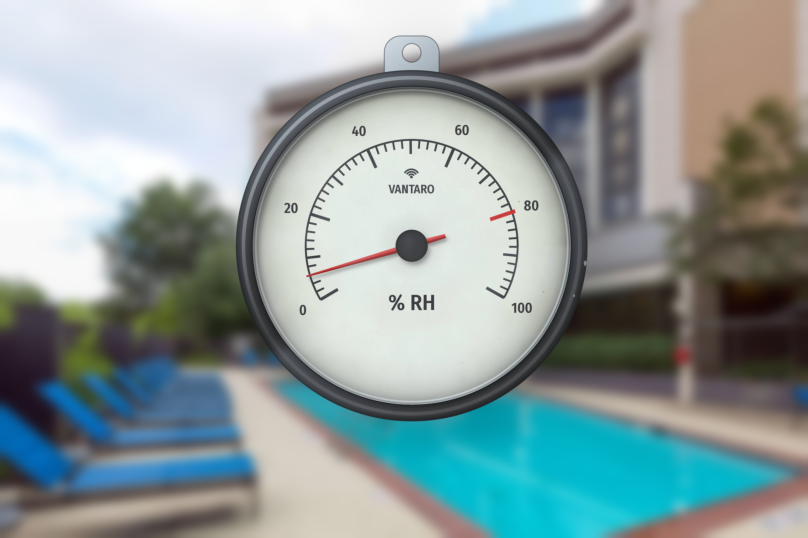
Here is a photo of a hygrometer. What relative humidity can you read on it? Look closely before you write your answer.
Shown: 6 %
